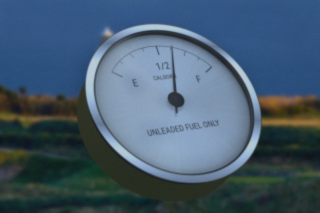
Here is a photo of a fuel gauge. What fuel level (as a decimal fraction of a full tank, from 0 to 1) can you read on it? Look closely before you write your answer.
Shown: 0.625
